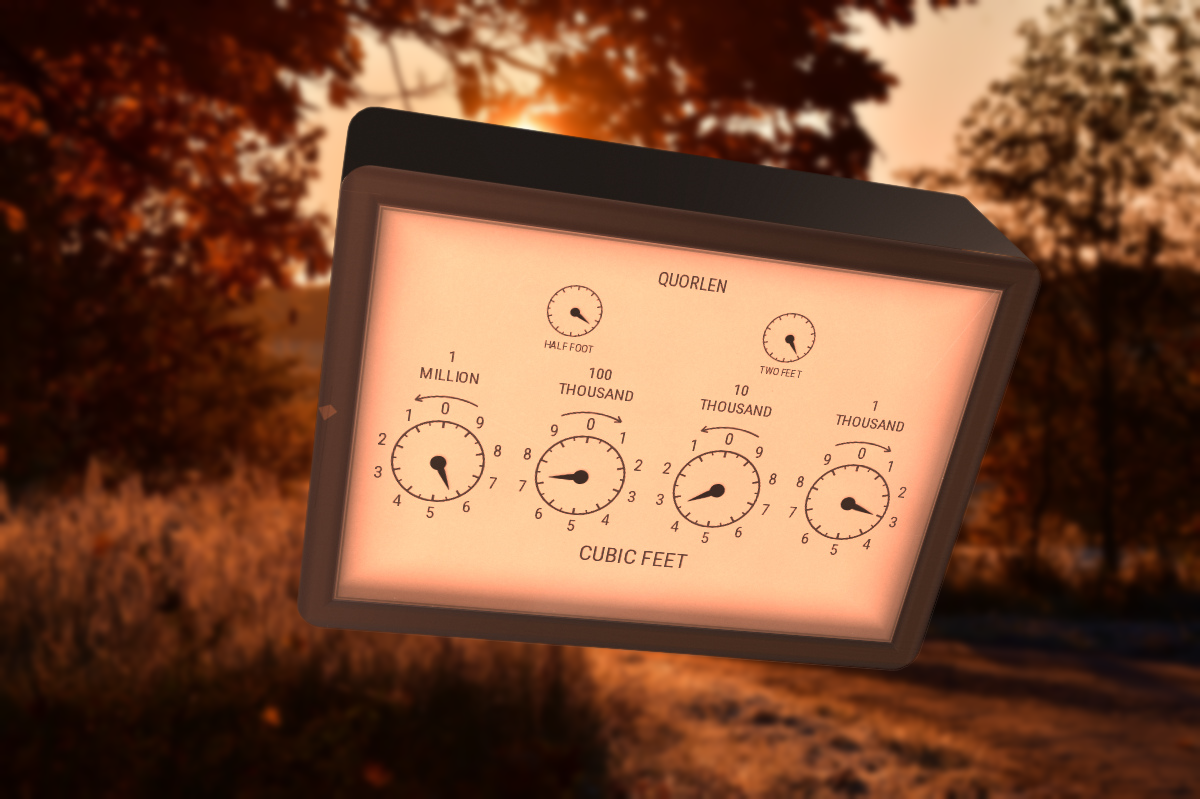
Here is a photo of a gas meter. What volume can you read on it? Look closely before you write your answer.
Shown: 573300 ft³
